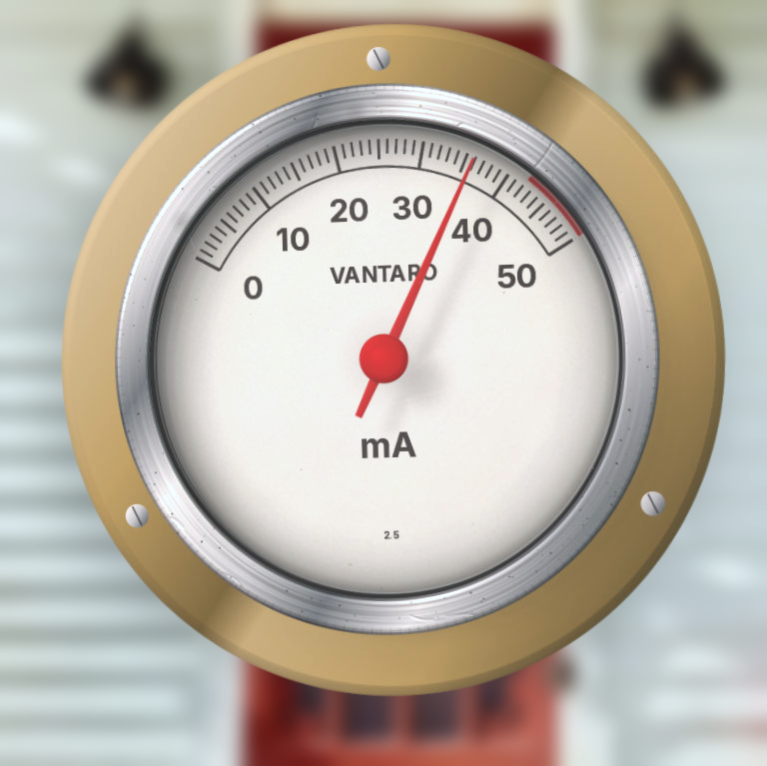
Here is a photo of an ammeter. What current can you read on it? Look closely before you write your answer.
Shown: 36 mA
